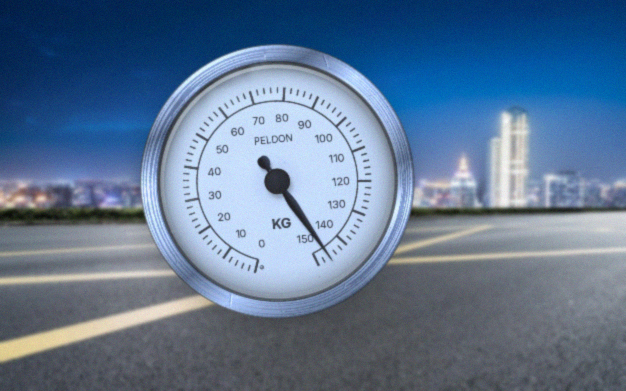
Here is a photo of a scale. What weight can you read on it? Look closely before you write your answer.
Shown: 146 kg
